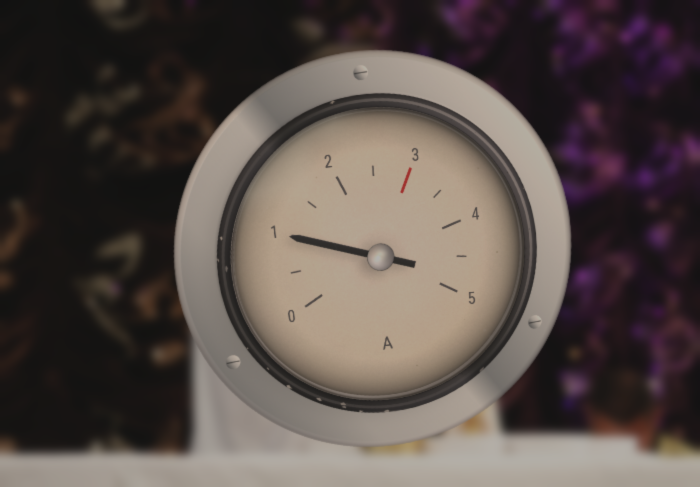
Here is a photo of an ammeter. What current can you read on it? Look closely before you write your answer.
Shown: 1 A
